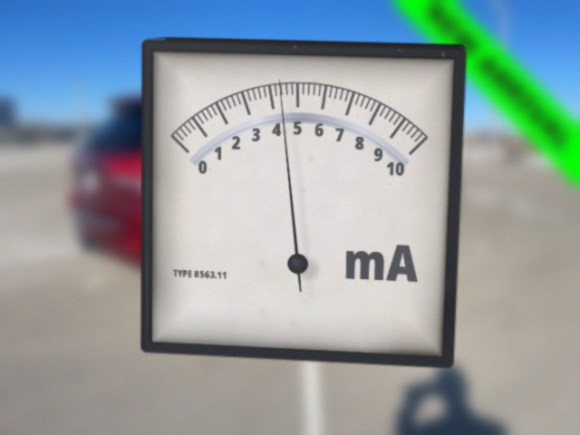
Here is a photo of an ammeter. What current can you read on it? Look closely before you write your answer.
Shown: 4.4 mA
